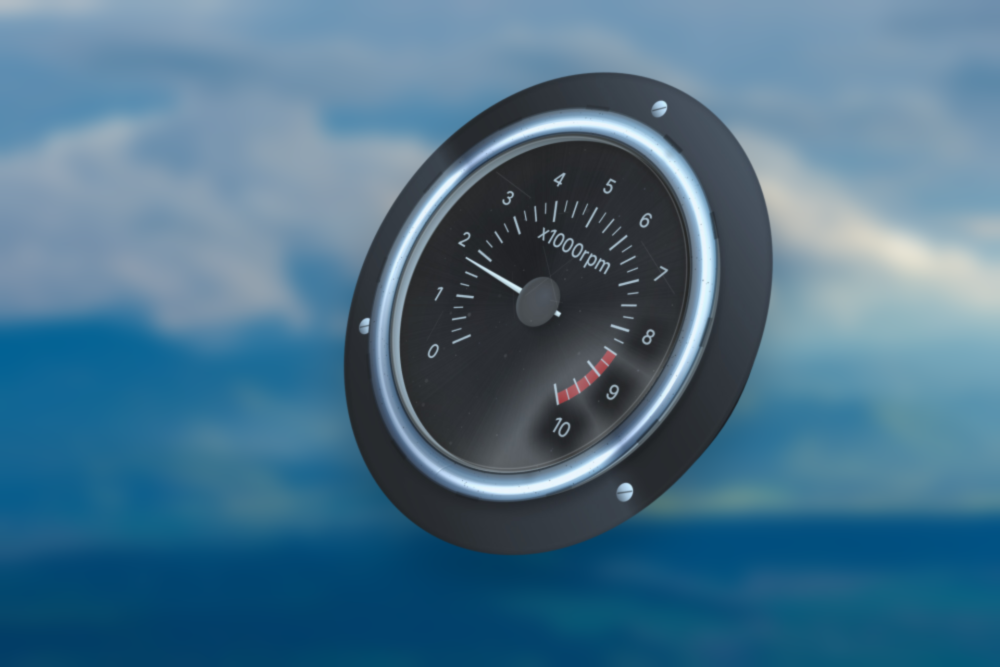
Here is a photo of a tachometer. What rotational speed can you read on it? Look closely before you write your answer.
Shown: 1750 rpm
